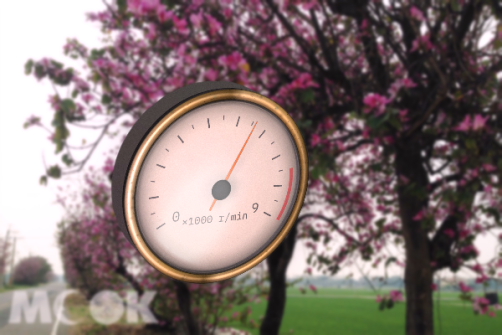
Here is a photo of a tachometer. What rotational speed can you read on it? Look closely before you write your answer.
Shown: 5500 rpm
